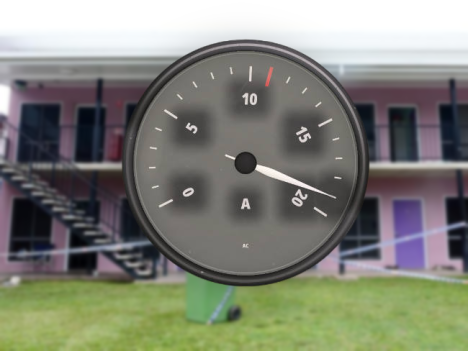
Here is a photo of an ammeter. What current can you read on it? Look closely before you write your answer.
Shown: 19 A
